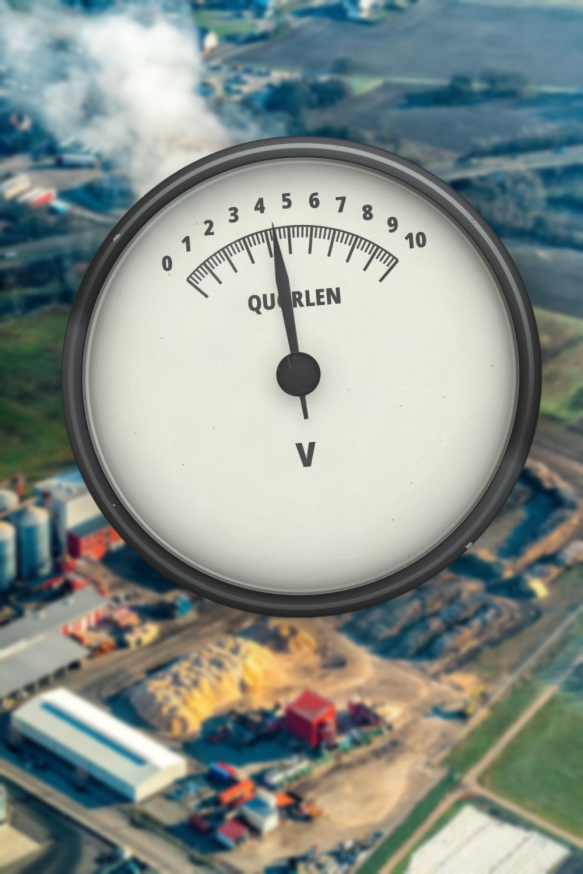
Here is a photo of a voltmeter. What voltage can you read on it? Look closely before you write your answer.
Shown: 4.4 V
